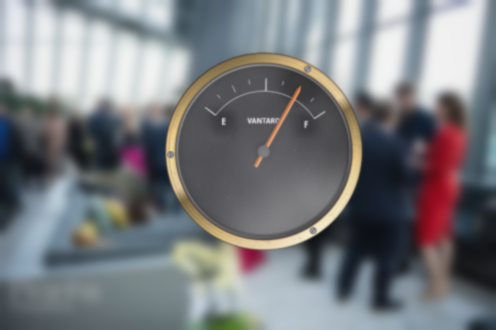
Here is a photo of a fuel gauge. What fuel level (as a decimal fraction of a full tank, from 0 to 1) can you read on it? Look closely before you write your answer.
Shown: 0.75
